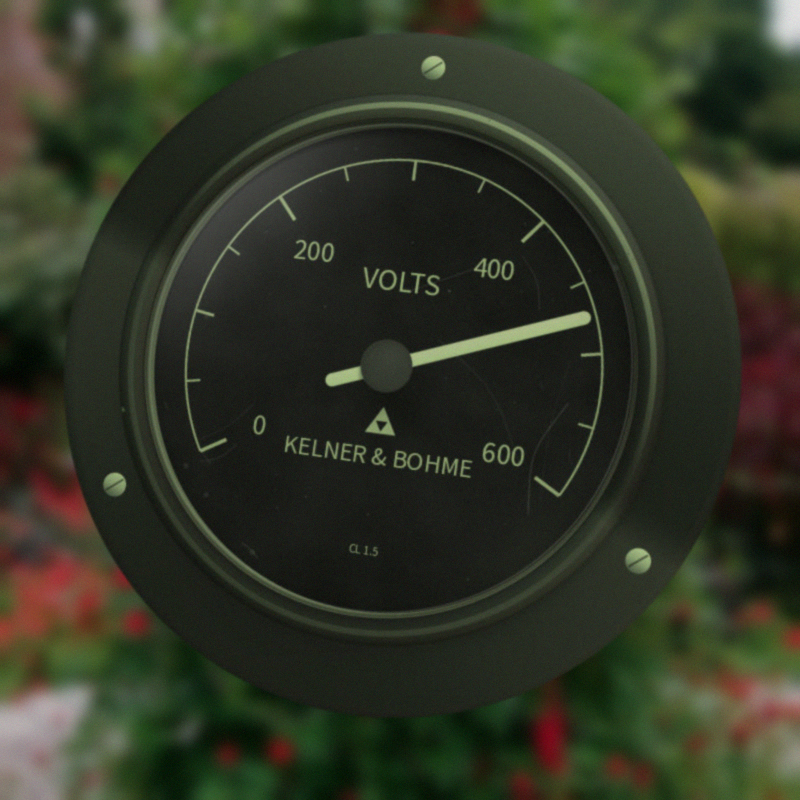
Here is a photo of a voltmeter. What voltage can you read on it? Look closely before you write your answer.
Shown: 475 V
